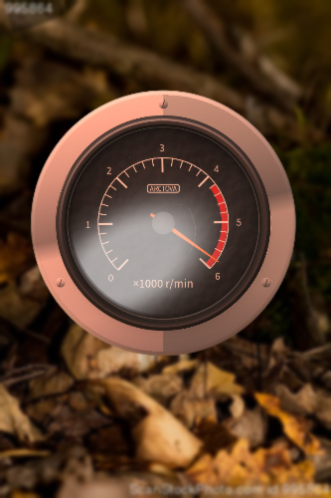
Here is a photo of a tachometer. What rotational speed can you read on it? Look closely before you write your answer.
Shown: 5800 rpm
